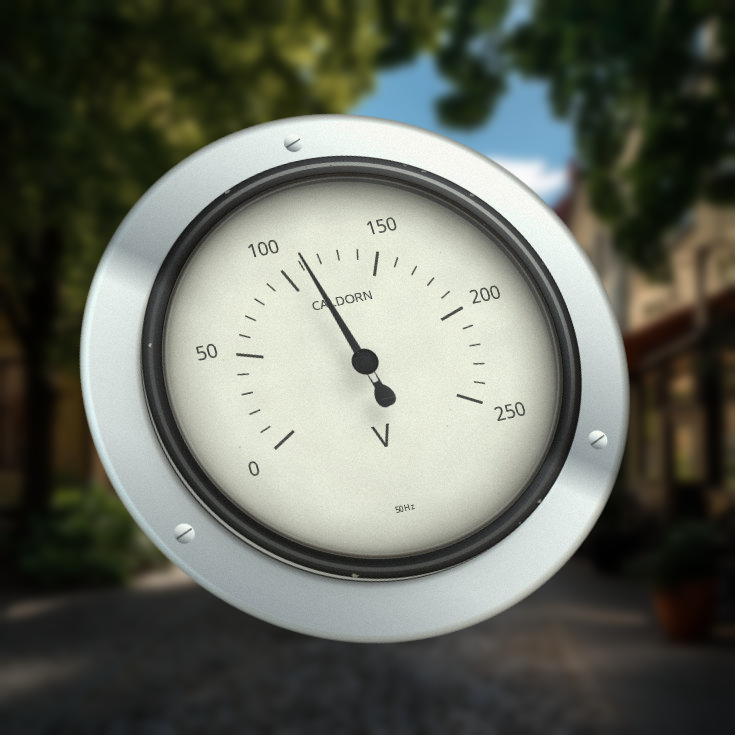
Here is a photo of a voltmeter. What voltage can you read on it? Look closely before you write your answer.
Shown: 110 V
